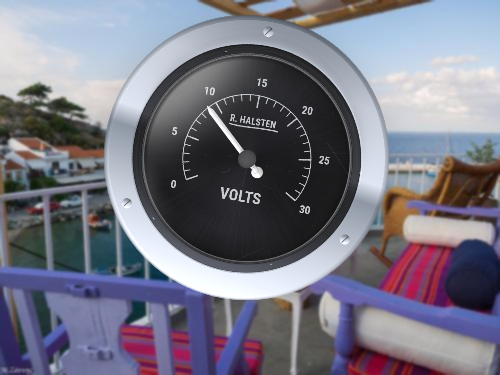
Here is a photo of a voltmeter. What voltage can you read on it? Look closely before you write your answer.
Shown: 9 V
